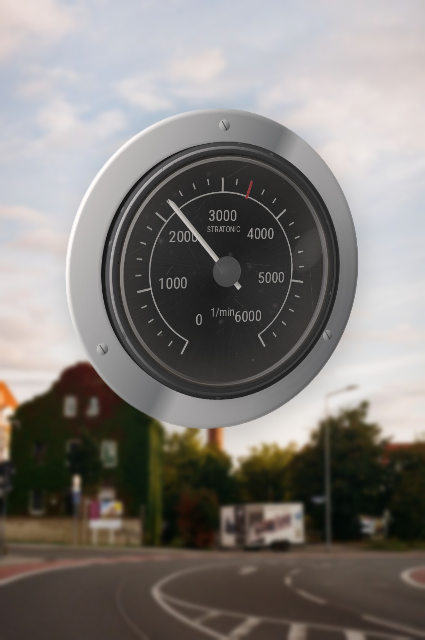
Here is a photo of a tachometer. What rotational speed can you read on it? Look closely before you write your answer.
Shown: 2200 rpm
